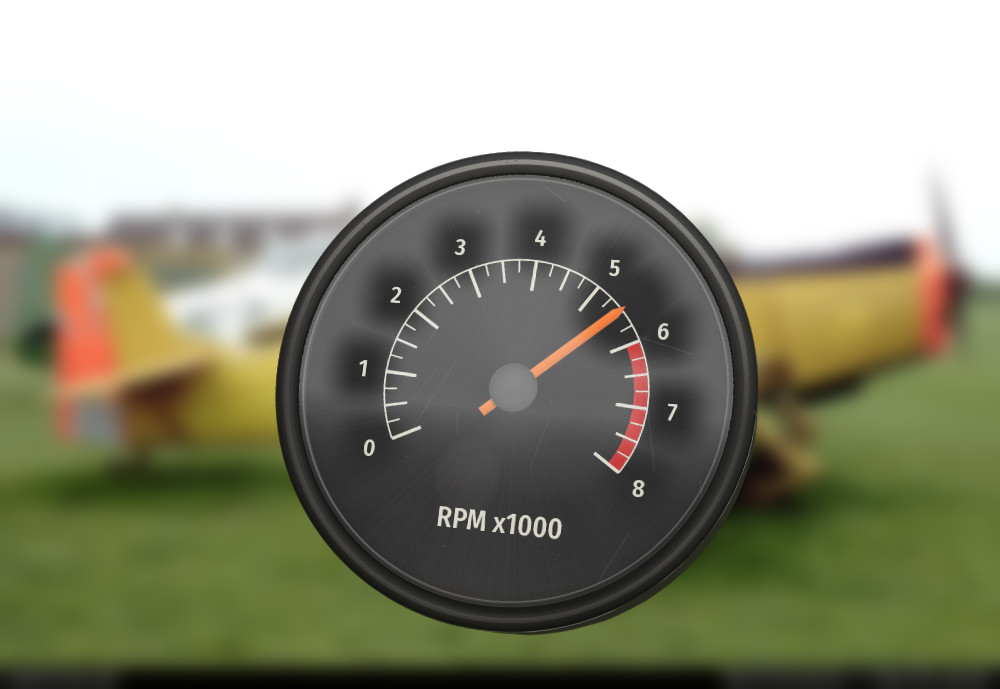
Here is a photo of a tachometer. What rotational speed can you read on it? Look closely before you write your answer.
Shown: 5500 rpm
